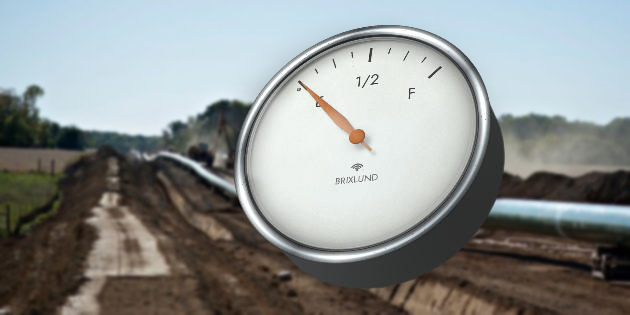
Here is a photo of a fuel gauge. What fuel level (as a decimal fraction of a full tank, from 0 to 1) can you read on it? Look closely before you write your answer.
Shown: 0
